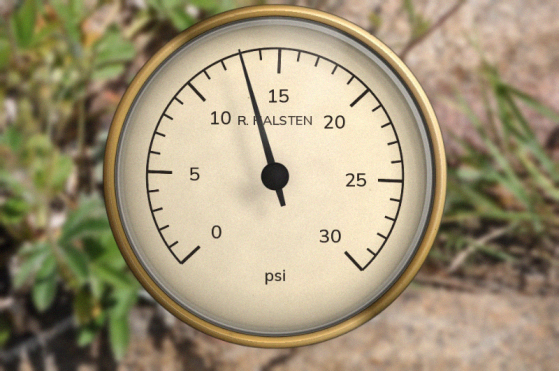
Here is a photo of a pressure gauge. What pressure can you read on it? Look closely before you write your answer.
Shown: 13 psi
